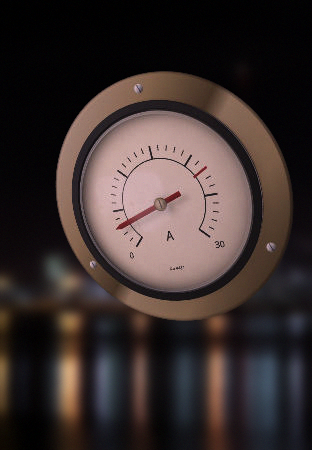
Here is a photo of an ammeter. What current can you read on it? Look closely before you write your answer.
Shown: 3 A
